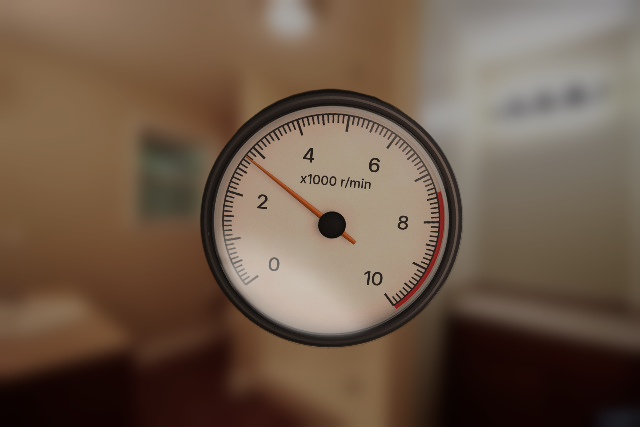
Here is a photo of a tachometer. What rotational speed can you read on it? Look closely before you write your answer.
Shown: 2800 rpm
